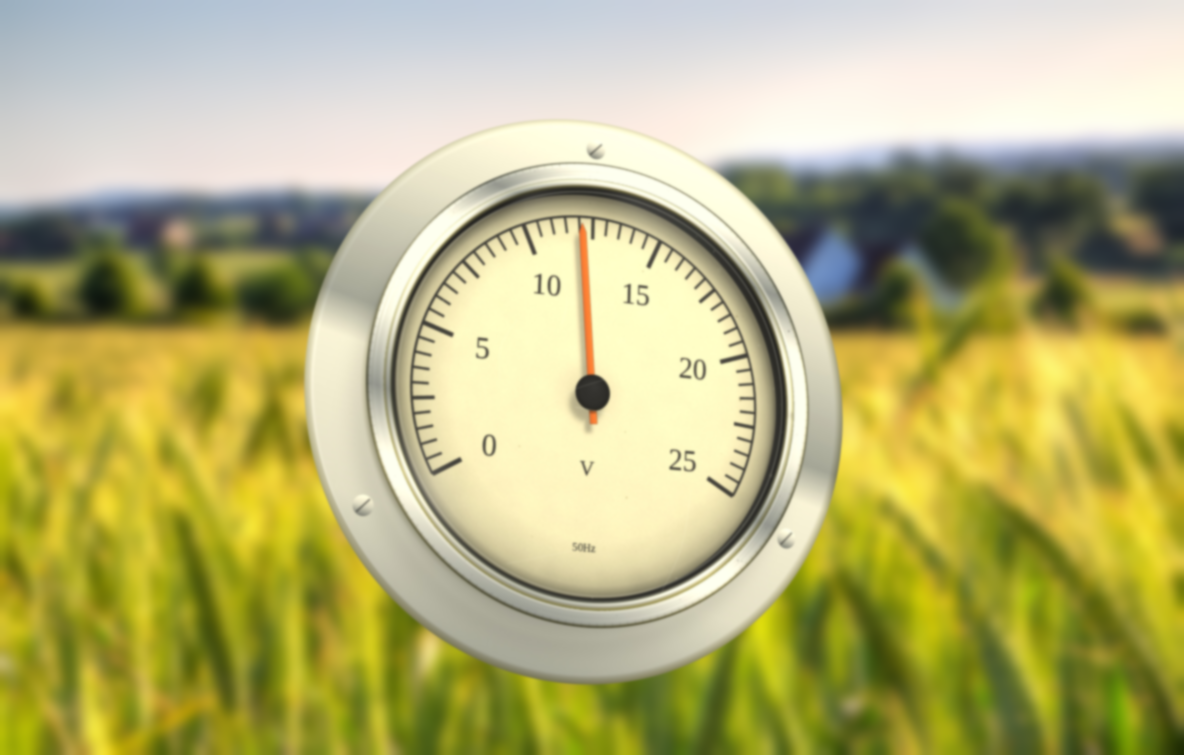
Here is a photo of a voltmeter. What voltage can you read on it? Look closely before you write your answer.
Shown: 12 V
